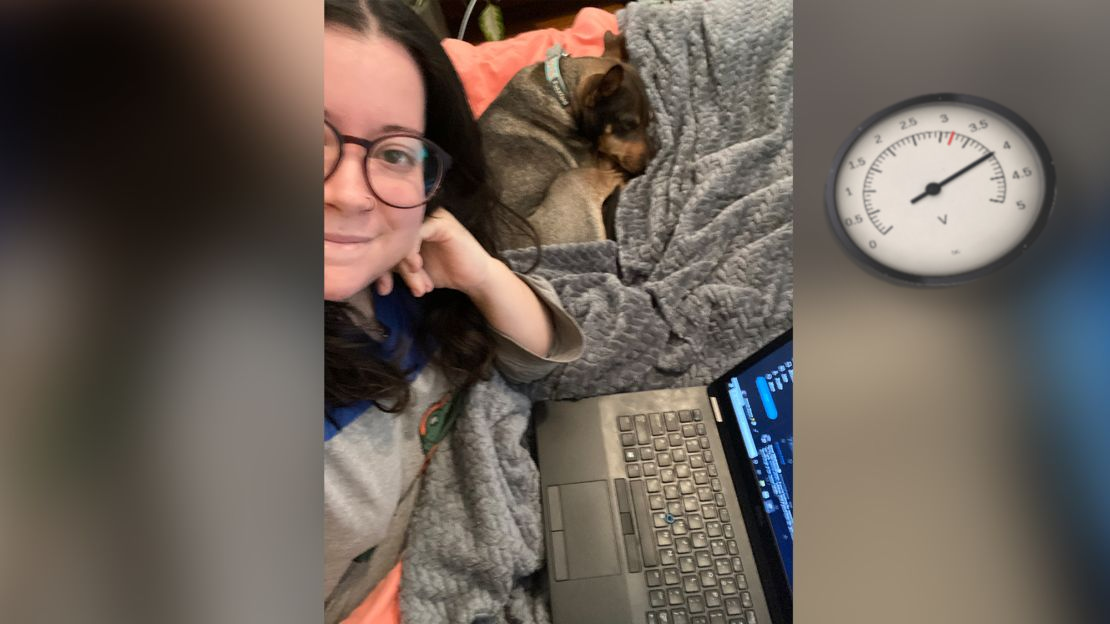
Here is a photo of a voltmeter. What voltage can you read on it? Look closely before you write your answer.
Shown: 4 V
